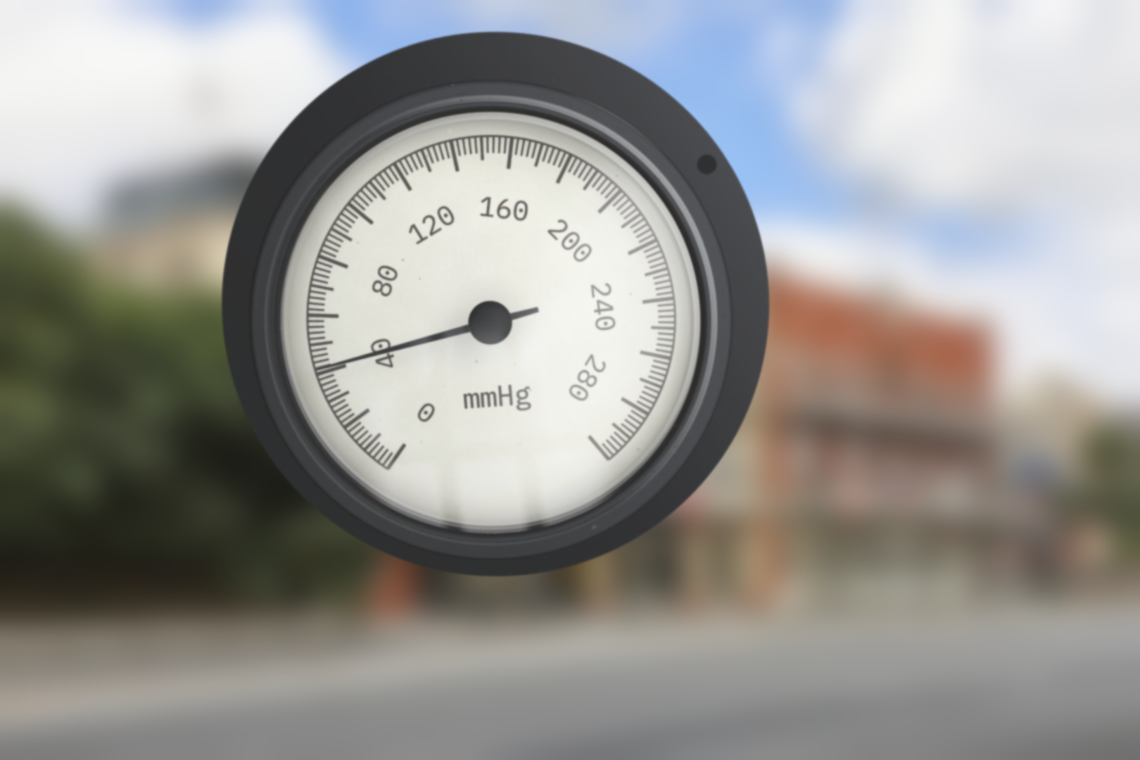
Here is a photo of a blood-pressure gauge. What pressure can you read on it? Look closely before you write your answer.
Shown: 42 mmHg
